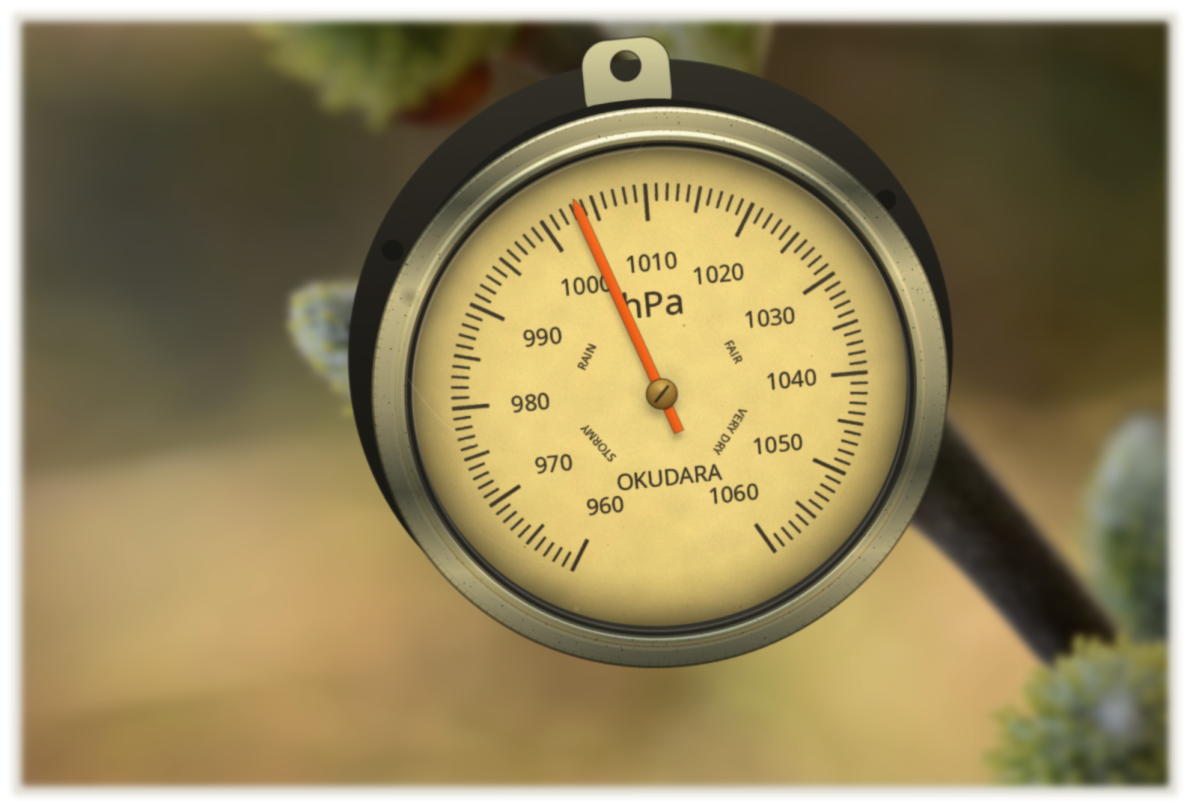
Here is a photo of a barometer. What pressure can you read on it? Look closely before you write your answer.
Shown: 1003.5 hPa
